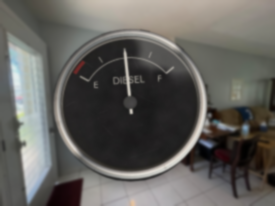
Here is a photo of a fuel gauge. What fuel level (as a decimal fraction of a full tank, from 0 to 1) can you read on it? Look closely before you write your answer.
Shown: 0.5
